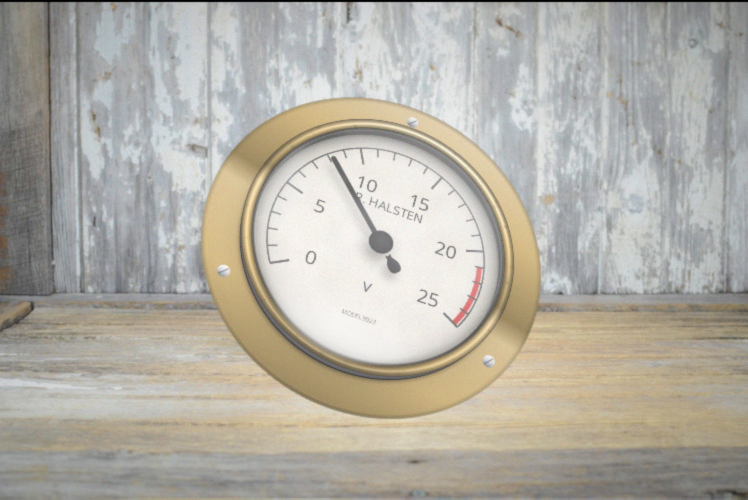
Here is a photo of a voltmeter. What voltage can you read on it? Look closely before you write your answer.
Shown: 8 V
